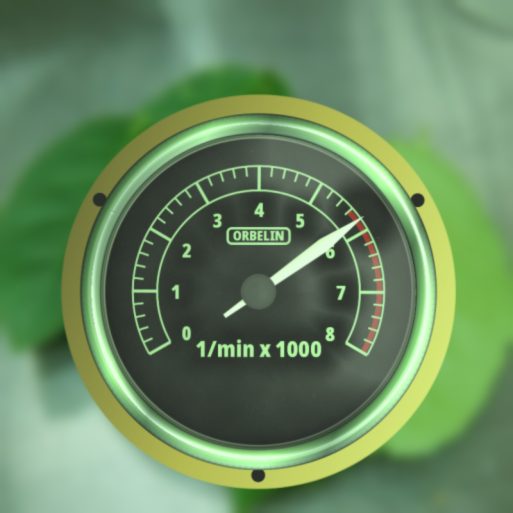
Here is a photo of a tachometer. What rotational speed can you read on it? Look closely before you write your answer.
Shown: 5800 rpm
